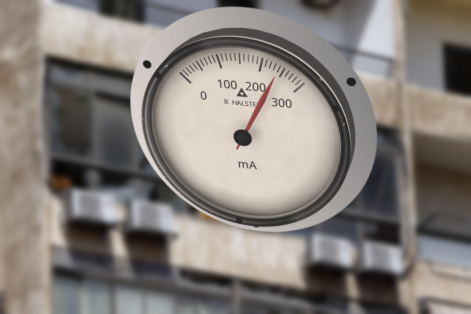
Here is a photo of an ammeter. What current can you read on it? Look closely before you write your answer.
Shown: 240 mA
